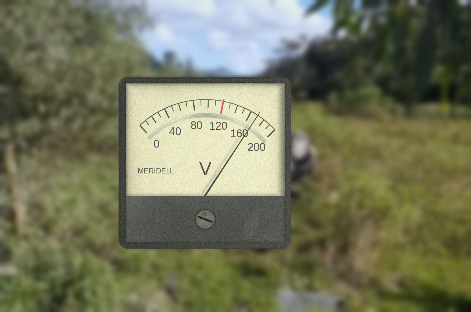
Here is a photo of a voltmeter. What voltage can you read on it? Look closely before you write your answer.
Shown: 170 V
